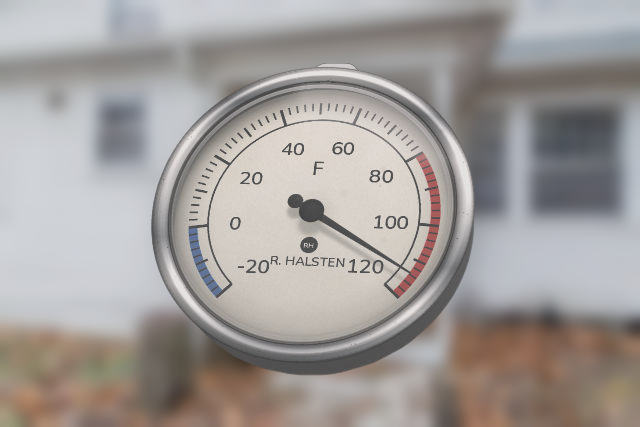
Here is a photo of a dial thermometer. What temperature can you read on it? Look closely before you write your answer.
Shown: 114 °F
